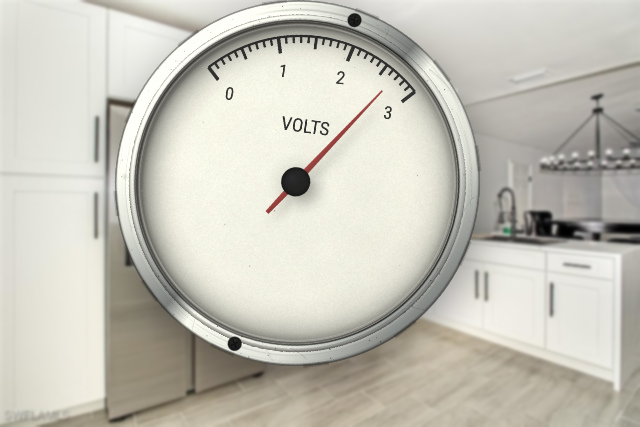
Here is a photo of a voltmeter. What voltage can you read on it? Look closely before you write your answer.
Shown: 2.7 V
